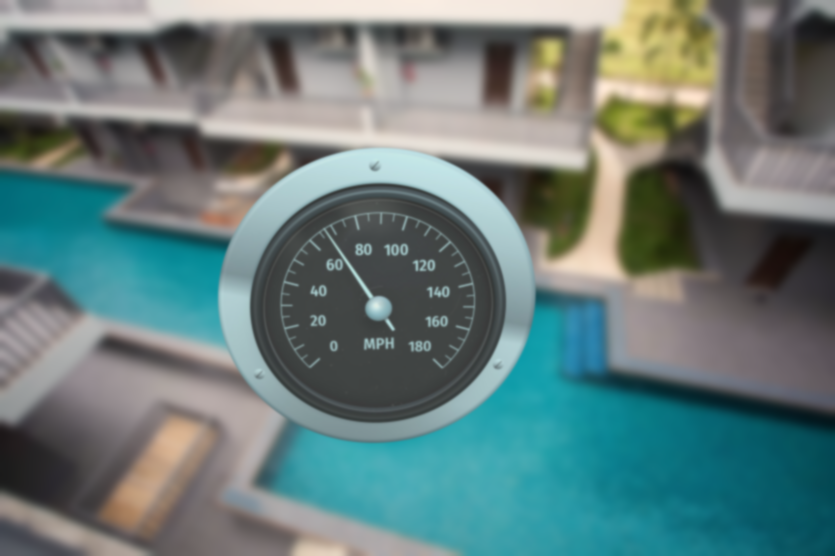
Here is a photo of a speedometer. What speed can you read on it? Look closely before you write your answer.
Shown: 67.5 mph
